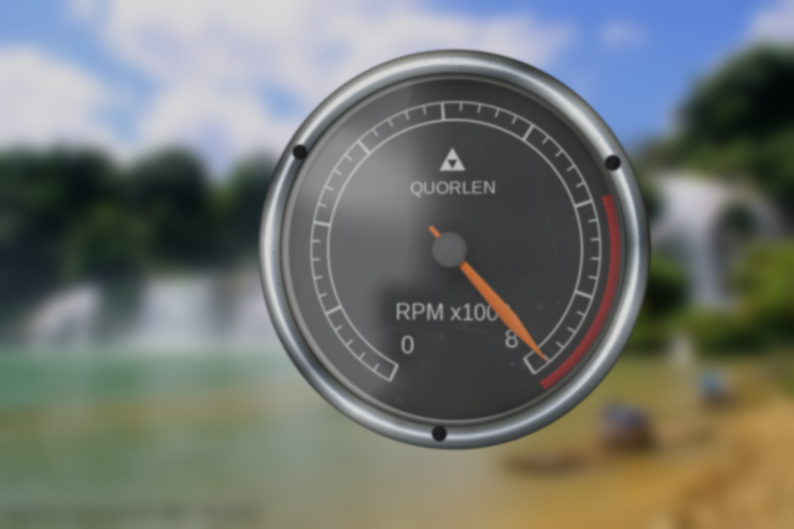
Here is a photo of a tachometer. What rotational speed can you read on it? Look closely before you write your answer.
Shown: 7800 rpm
